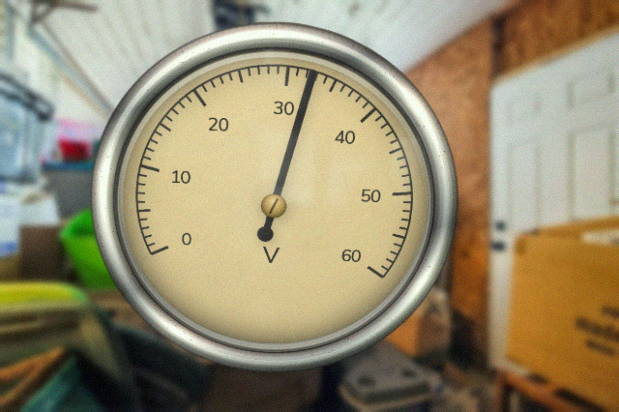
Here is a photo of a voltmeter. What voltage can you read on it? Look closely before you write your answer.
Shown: 32.5 V
